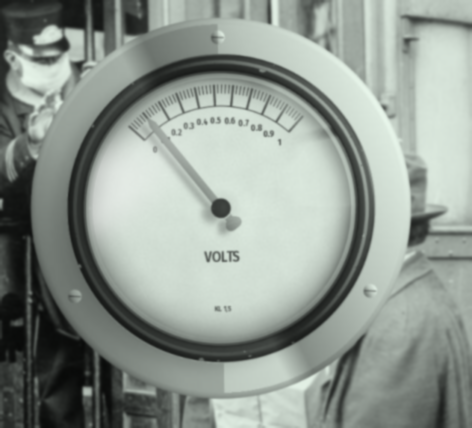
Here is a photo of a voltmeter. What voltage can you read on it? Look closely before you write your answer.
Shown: 0.1 V
